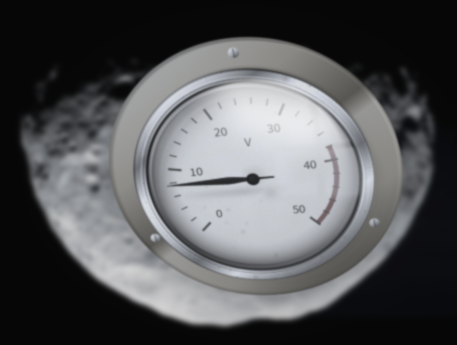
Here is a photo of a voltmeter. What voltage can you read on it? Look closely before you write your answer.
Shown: 8 V
